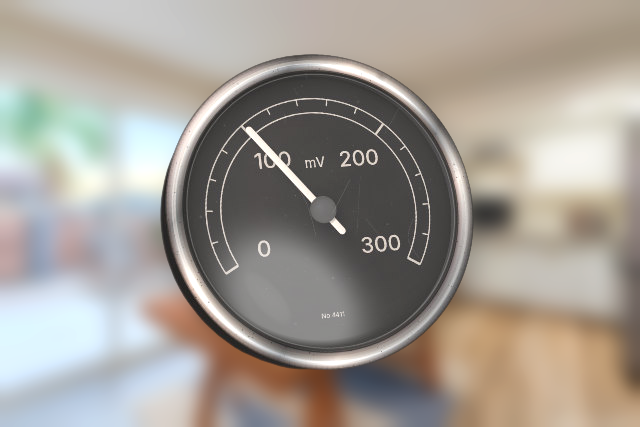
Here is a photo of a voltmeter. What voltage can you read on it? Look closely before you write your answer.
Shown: 100 mV
